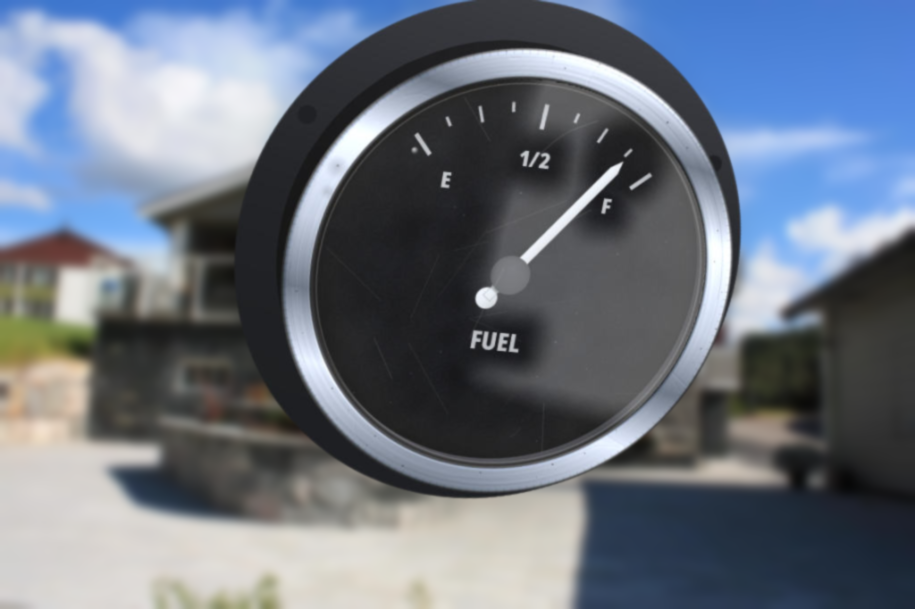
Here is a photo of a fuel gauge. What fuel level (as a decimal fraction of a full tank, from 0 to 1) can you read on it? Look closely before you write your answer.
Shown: 0.875
